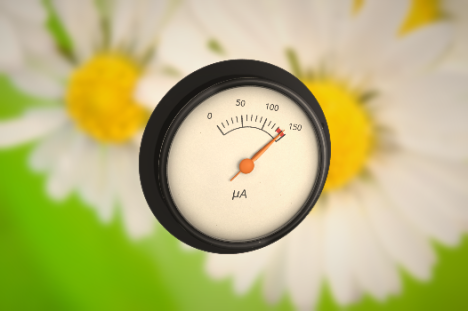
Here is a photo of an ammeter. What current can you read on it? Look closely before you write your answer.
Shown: 140 µA
